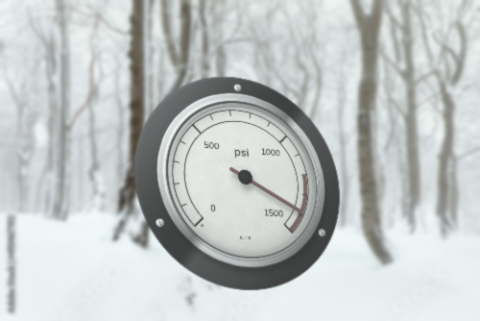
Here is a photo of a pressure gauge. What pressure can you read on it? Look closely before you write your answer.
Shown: 1400 psi
